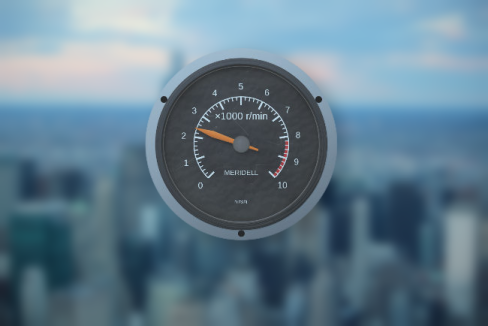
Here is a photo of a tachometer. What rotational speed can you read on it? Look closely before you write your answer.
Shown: 2400 rpm
